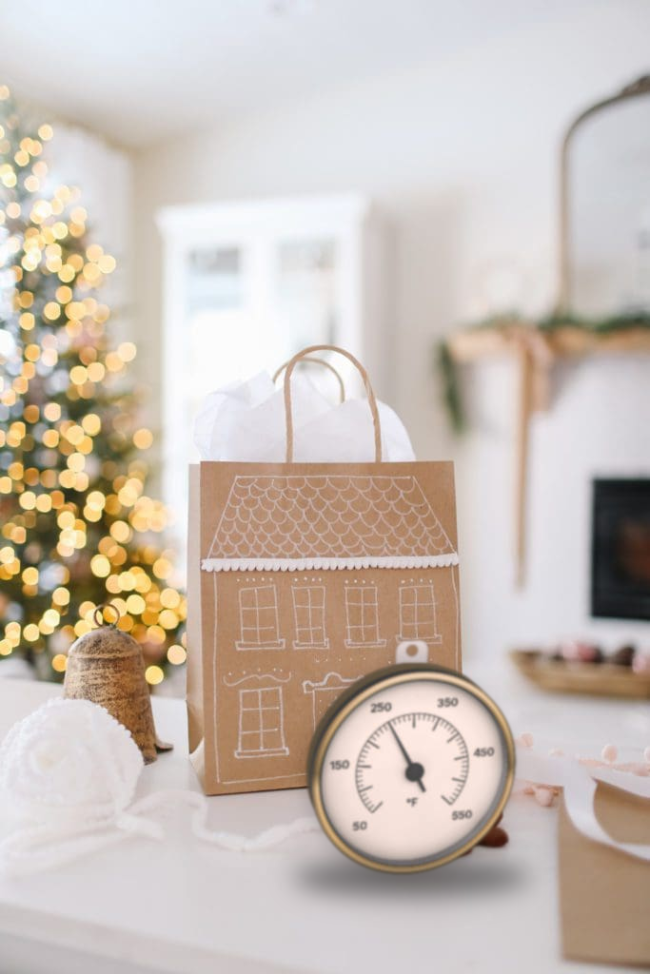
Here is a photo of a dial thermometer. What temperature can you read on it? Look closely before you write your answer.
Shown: 250 °F
